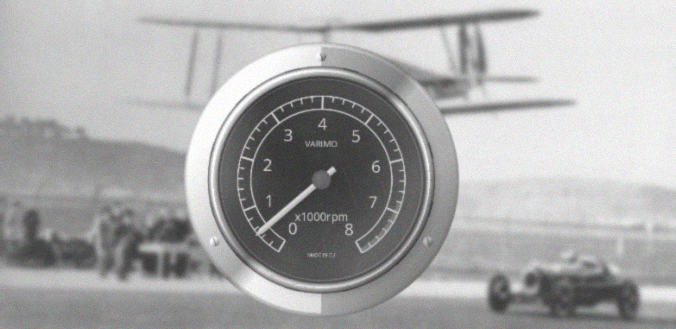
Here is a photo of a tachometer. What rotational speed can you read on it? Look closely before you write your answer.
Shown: 500 rpm
